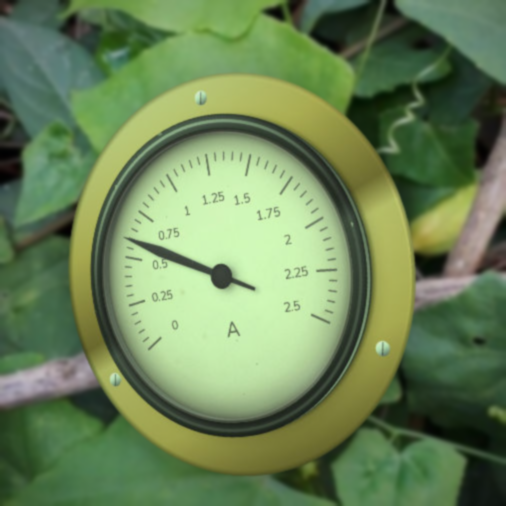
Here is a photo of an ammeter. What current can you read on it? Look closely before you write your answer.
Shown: 0.6 A
